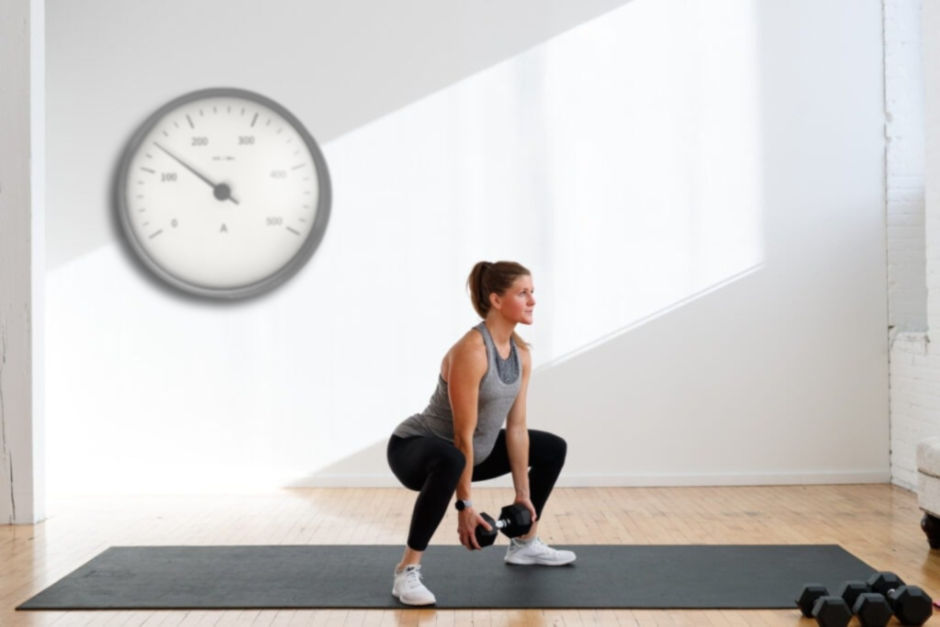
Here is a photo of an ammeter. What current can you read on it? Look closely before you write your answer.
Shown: 140 A
